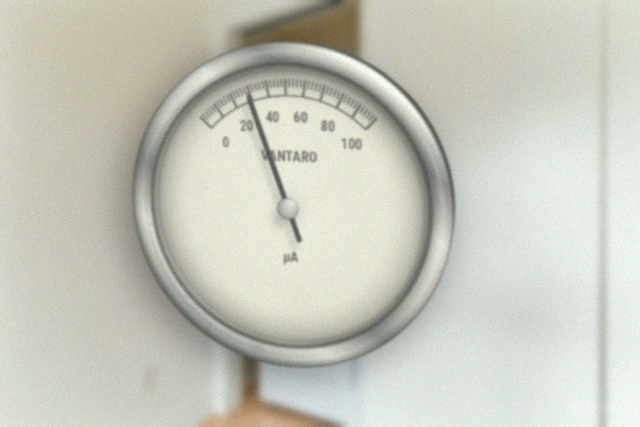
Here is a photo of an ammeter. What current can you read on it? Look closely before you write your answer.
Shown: 30 µA
